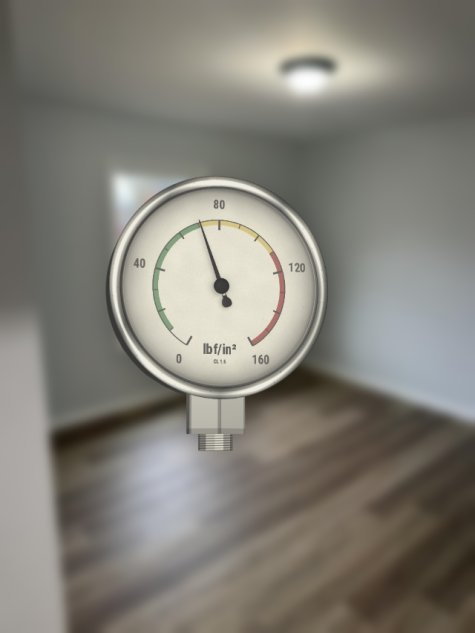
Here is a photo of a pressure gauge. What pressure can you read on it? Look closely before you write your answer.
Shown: 70 psi
